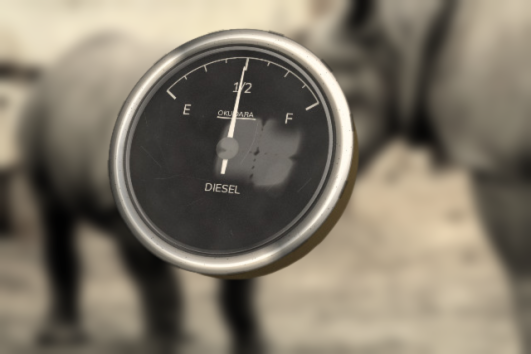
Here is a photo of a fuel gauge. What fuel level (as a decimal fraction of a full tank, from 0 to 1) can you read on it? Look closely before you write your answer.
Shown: 0.5
